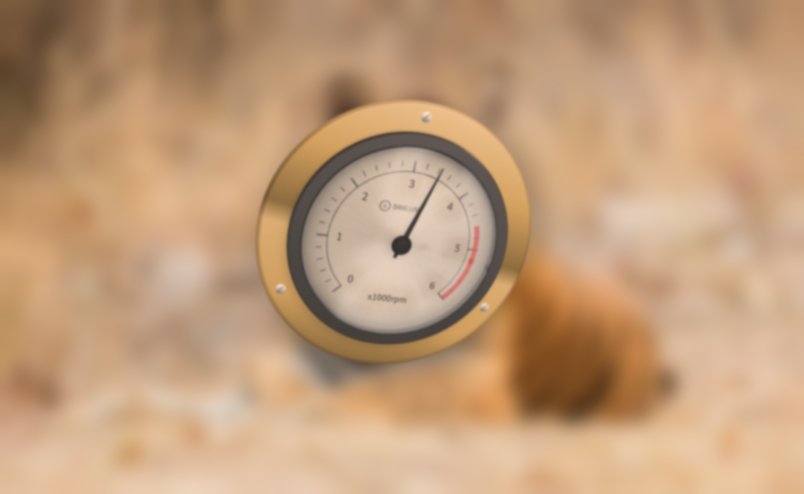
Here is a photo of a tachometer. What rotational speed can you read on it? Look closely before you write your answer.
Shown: 3400 rpm
